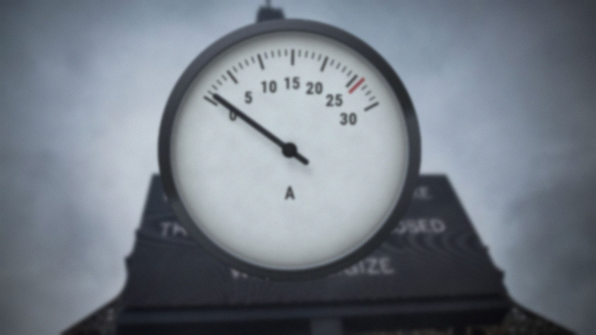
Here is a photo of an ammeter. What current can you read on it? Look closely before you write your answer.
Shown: 1 A
